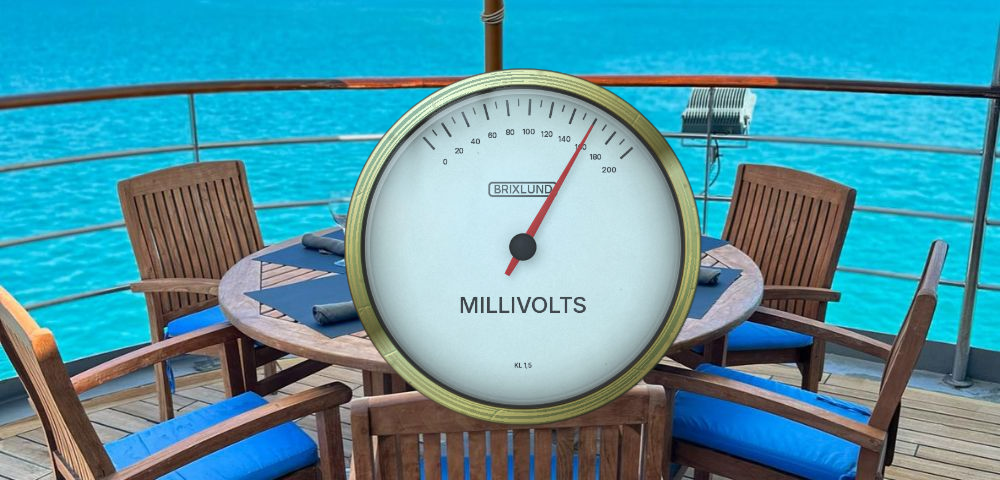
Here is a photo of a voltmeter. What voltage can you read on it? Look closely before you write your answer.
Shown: 160 mV
